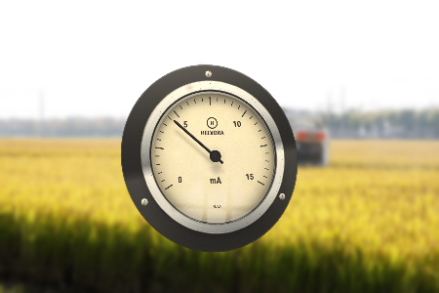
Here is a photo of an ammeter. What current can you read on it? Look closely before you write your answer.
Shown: 4.5 mA
